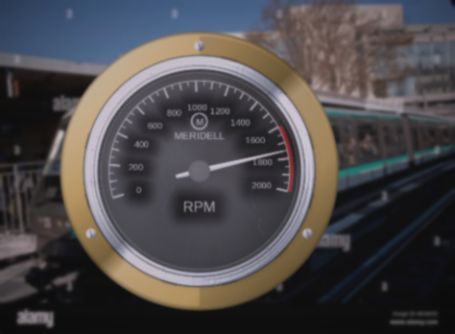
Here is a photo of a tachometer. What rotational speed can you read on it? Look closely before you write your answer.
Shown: 1750 rpm
